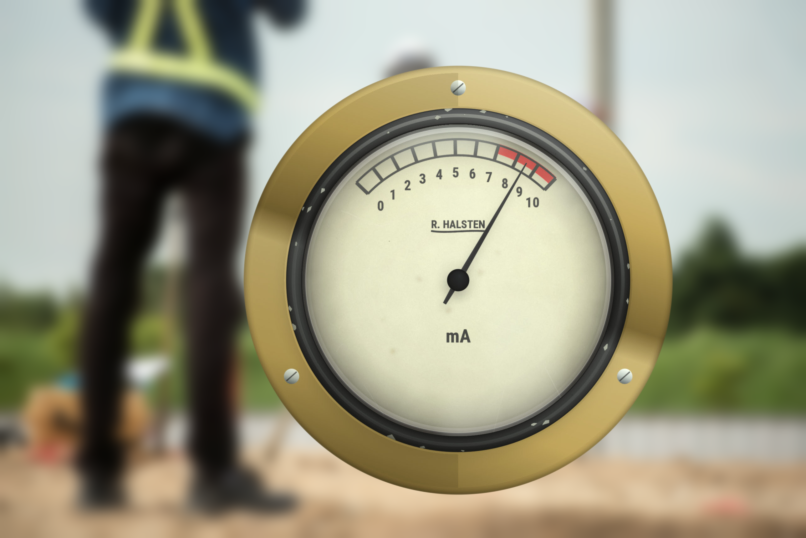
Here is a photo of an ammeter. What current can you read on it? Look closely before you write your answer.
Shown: 8.5 mA
